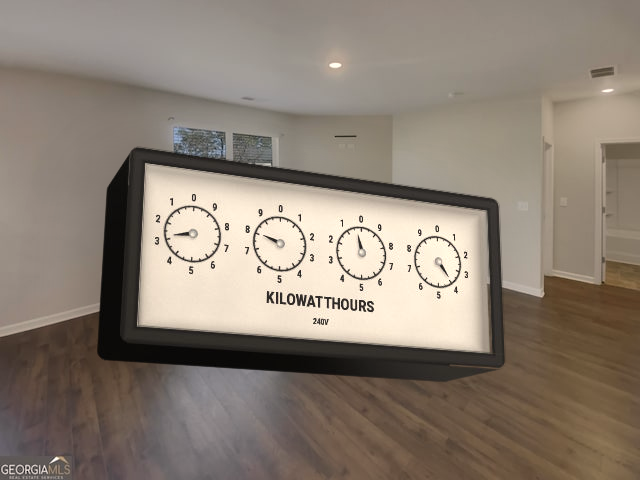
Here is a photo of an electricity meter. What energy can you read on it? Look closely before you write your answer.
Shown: 2804 kWh
